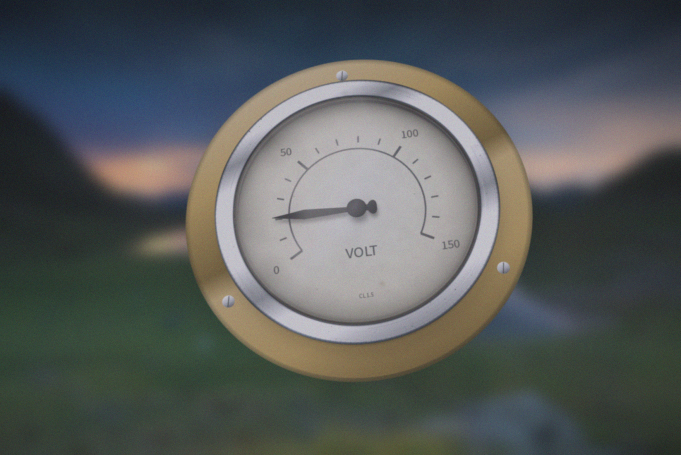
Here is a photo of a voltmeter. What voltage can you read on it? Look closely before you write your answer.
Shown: 20 V
